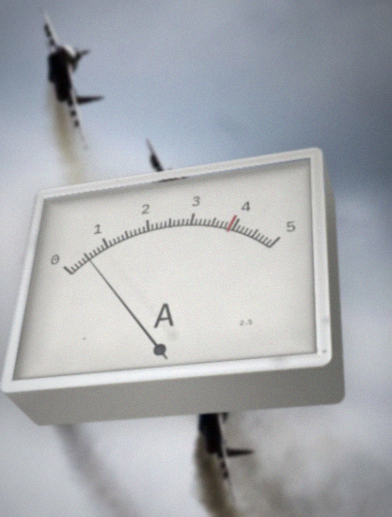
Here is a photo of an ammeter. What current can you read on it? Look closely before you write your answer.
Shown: 0.5 A
